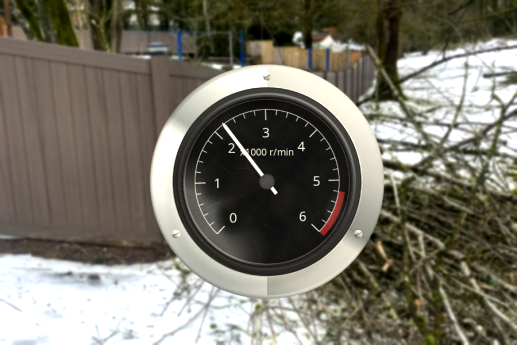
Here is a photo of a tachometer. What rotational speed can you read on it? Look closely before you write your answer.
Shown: 2200 rpm
